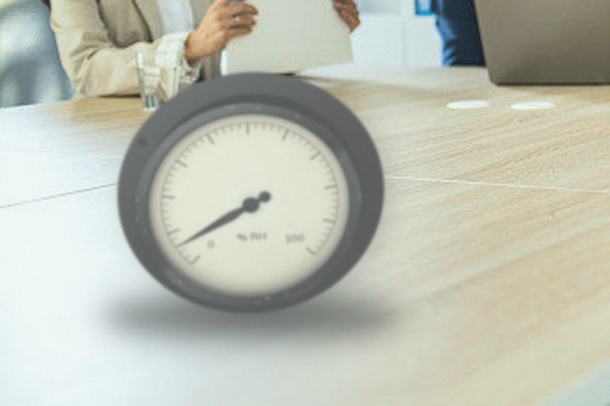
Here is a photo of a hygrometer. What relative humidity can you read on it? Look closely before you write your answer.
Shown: 6 %
